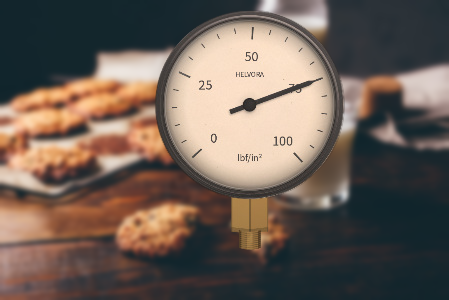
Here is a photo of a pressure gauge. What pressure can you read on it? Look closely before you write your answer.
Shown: 75 psi
